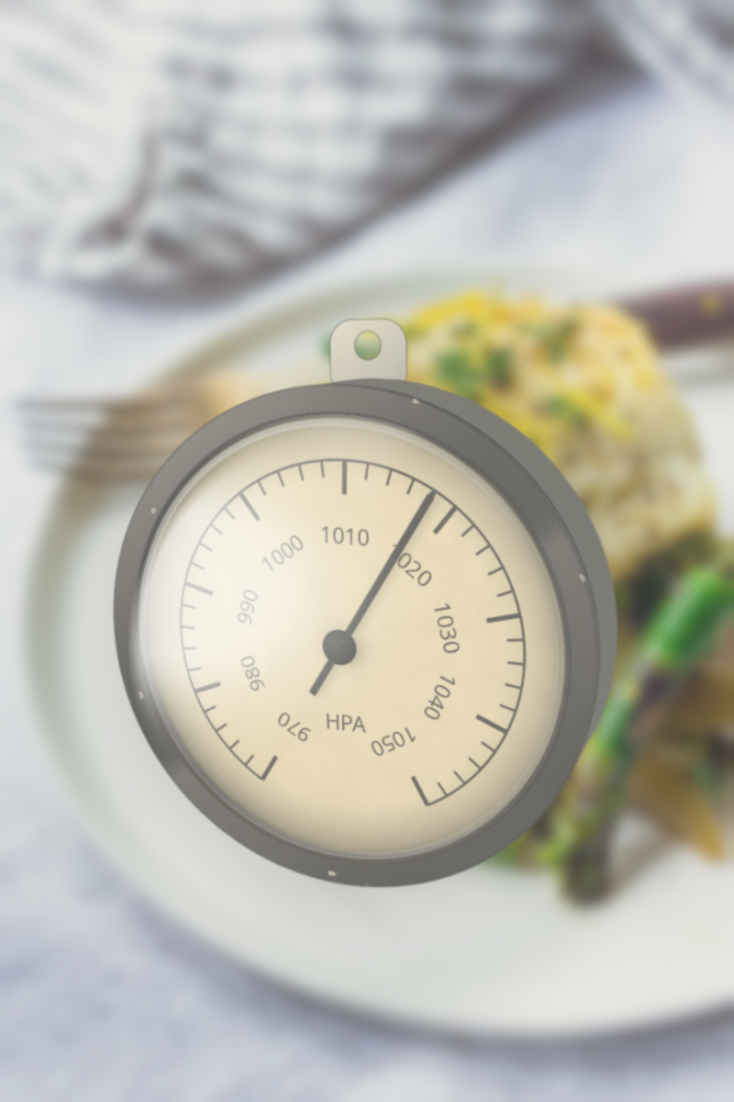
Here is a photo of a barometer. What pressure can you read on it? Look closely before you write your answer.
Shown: 1018 hPa
